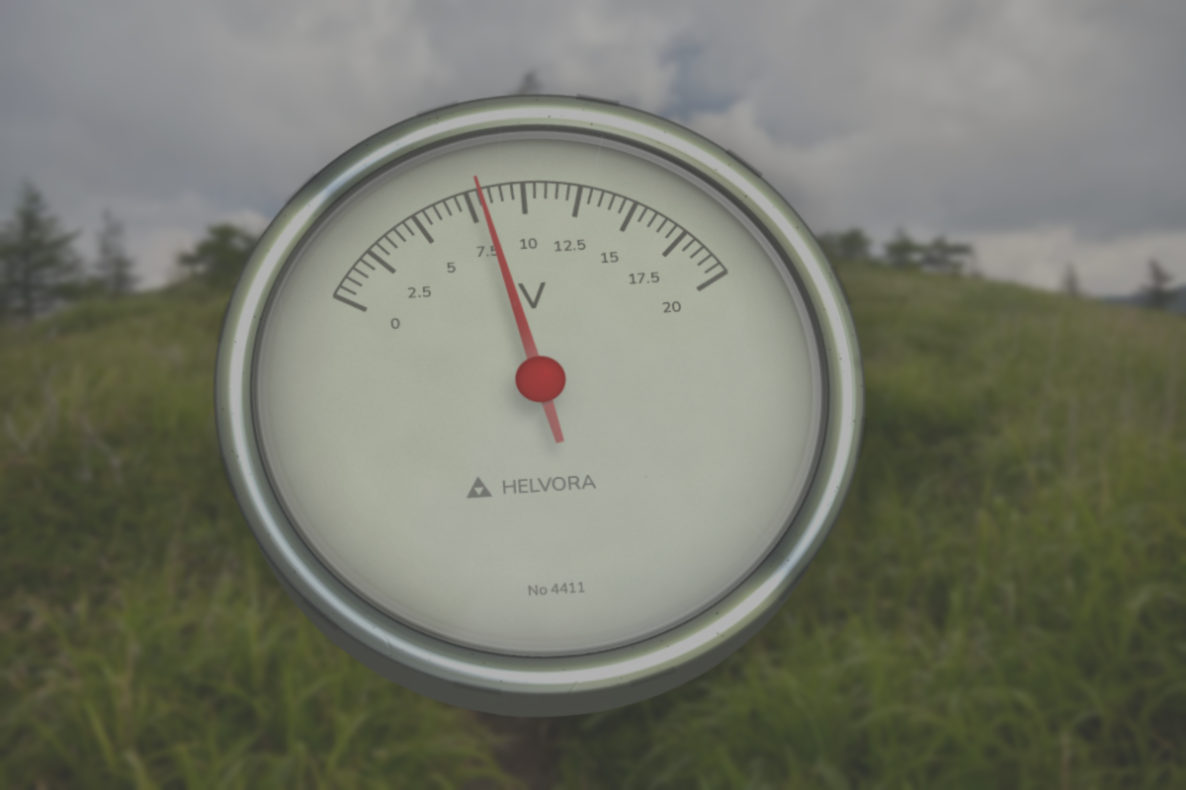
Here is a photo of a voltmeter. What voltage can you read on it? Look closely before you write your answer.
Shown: 8 V
